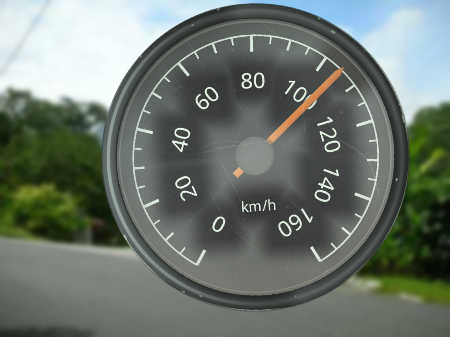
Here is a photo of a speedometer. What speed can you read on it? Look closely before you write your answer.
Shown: 105 km/h
